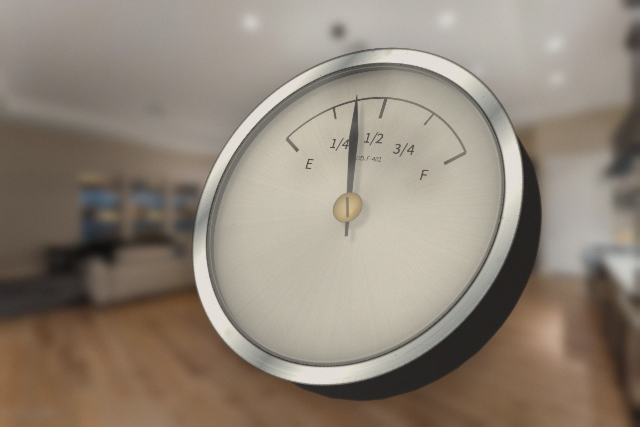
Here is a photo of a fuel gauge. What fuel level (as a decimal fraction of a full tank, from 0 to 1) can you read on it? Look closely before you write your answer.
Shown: 0.375
